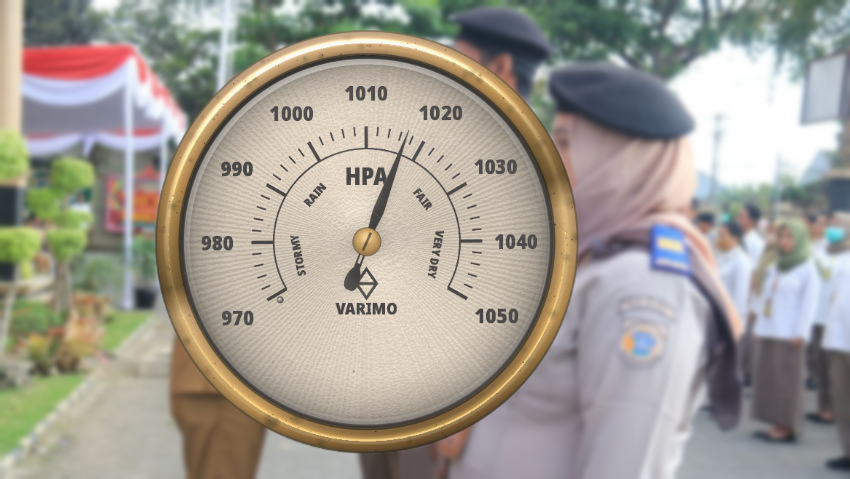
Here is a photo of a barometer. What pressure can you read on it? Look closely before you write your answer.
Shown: 1017 hPa
